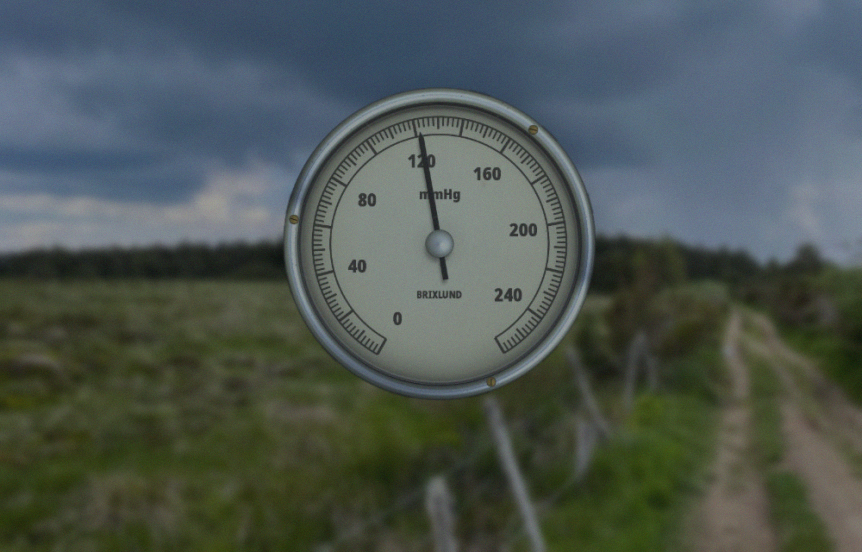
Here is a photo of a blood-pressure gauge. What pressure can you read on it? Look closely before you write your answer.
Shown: 122 mmHg
